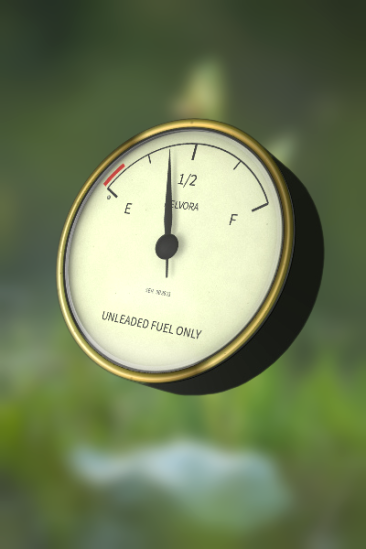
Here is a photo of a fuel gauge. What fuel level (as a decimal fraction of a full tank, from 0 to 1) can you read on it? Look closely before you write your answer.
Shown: 0.375
